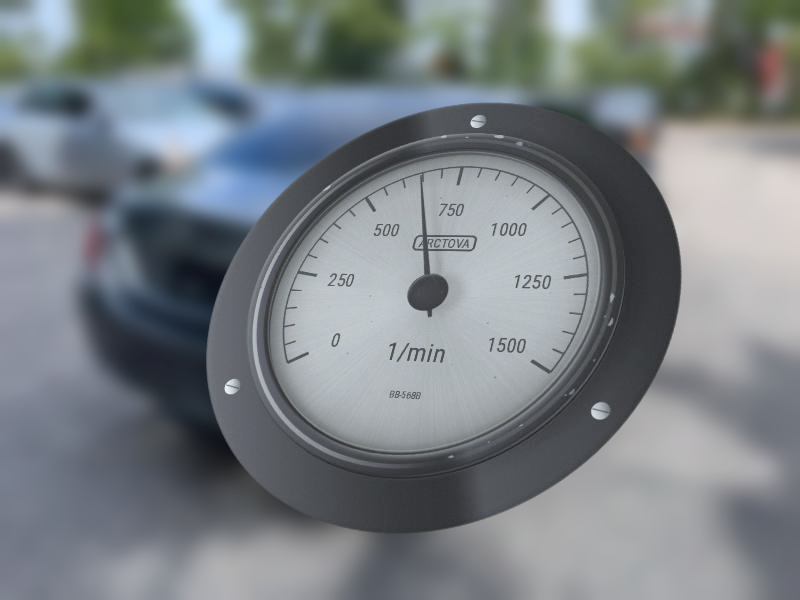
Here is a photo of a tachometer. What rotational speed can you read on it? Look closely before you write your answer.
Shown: 650 rpm
